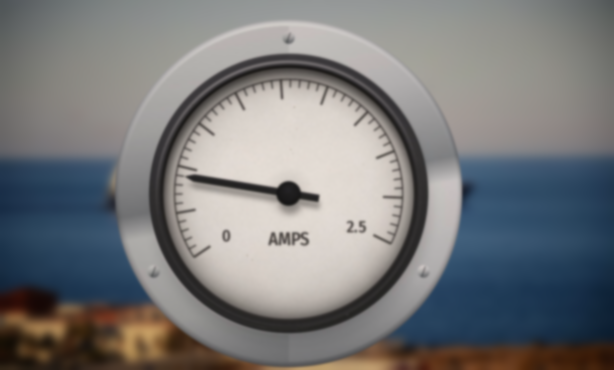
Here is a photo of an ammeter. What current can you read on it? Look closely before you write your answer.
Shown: 0.45 A
